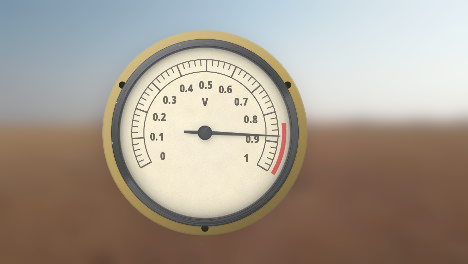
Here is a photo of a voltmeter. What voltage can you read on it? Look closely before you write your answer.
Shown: 0.88 V
